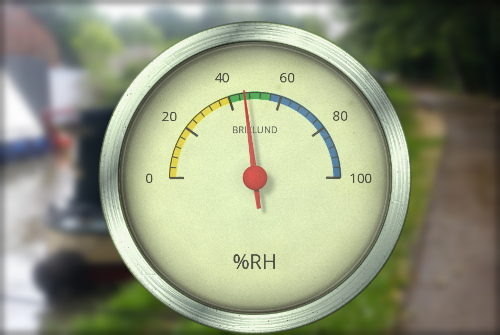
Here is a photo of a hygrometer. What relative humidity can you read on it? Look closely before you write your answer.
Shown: 46 %
